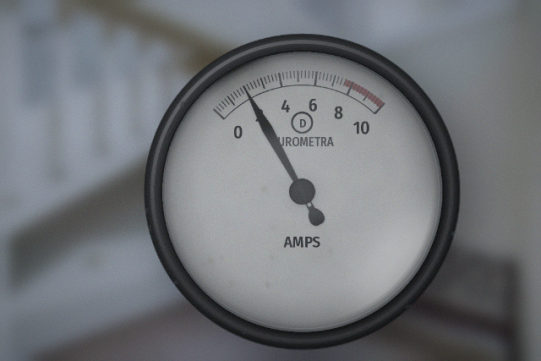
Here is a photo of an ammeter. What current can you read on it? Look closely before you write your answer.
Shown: 2 A
